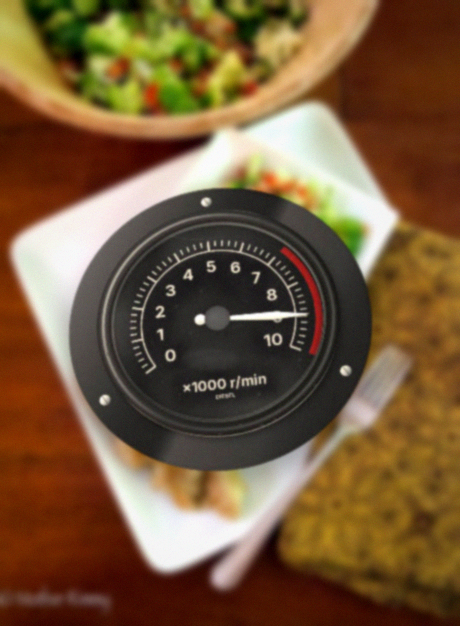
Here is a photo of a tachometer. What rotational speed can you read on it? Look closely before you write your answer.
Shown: 9000 rpm
